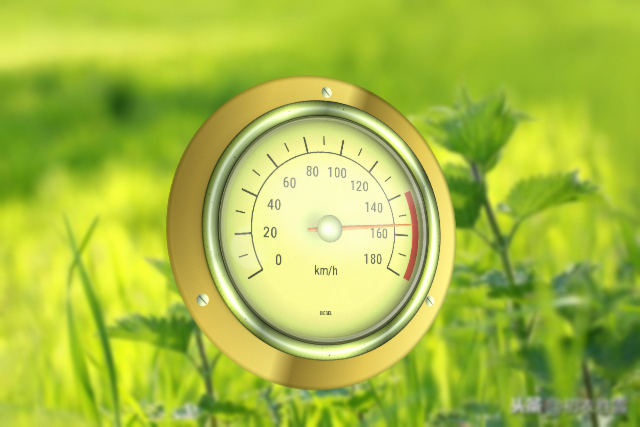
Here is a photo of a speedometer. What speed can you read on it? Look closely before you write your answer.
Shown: 155 km/h
